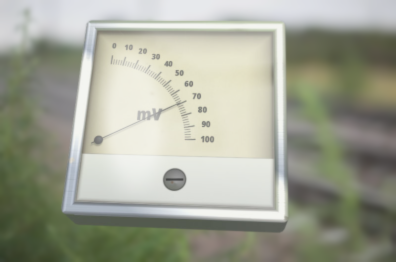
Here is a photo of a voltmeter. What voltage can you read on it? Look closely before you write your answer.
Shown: 70 mV
